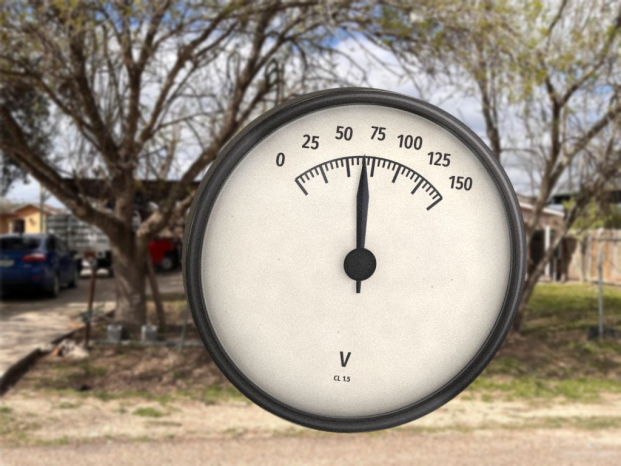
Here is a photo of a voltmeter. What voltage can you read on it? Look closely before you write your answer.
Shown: 65 V
